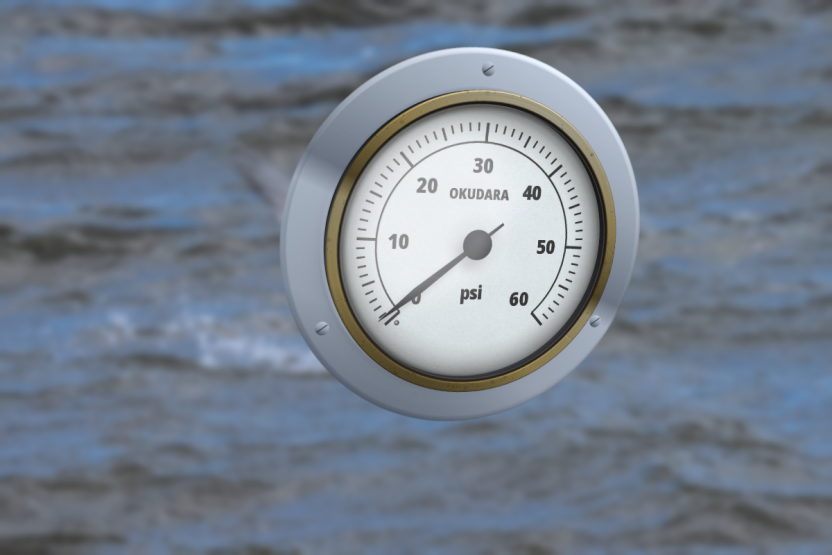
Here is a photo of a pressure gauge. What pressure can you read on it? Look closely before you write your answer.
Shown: 1 psi
